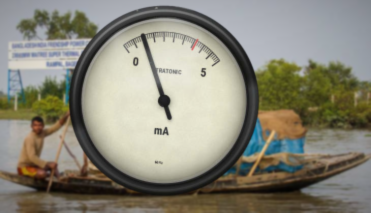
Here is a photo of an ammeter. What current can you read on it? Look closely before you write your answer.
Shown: 1 mA
